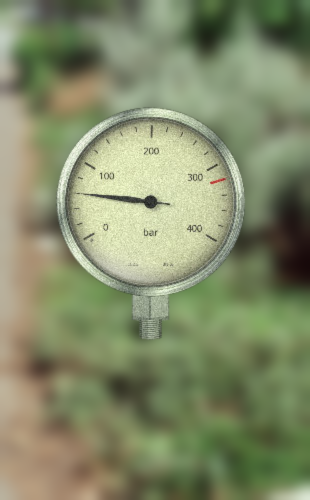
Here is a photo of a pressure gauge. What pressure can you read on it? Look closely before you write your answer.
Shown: 60 bar
